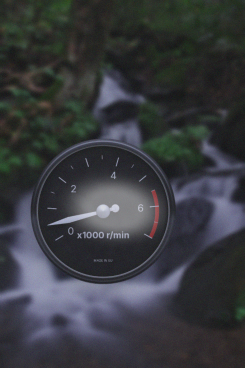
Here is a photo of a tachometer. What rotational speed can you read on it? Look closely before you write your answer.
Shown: 500 rpm
